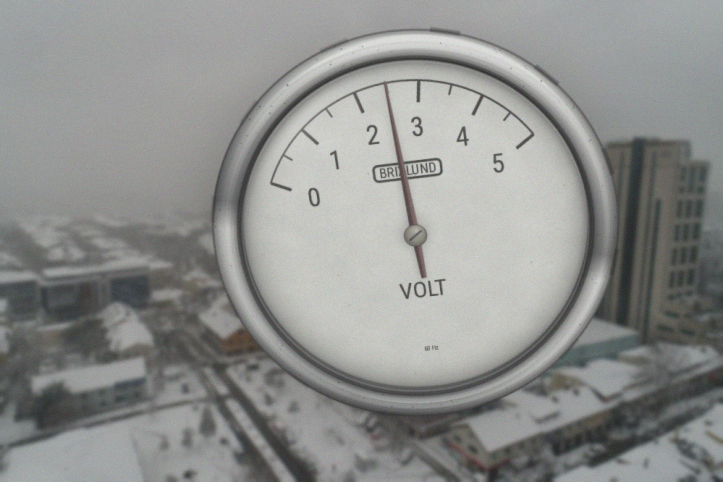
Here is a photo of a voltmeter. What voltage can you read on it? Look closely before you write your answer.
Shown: 2.5 V
